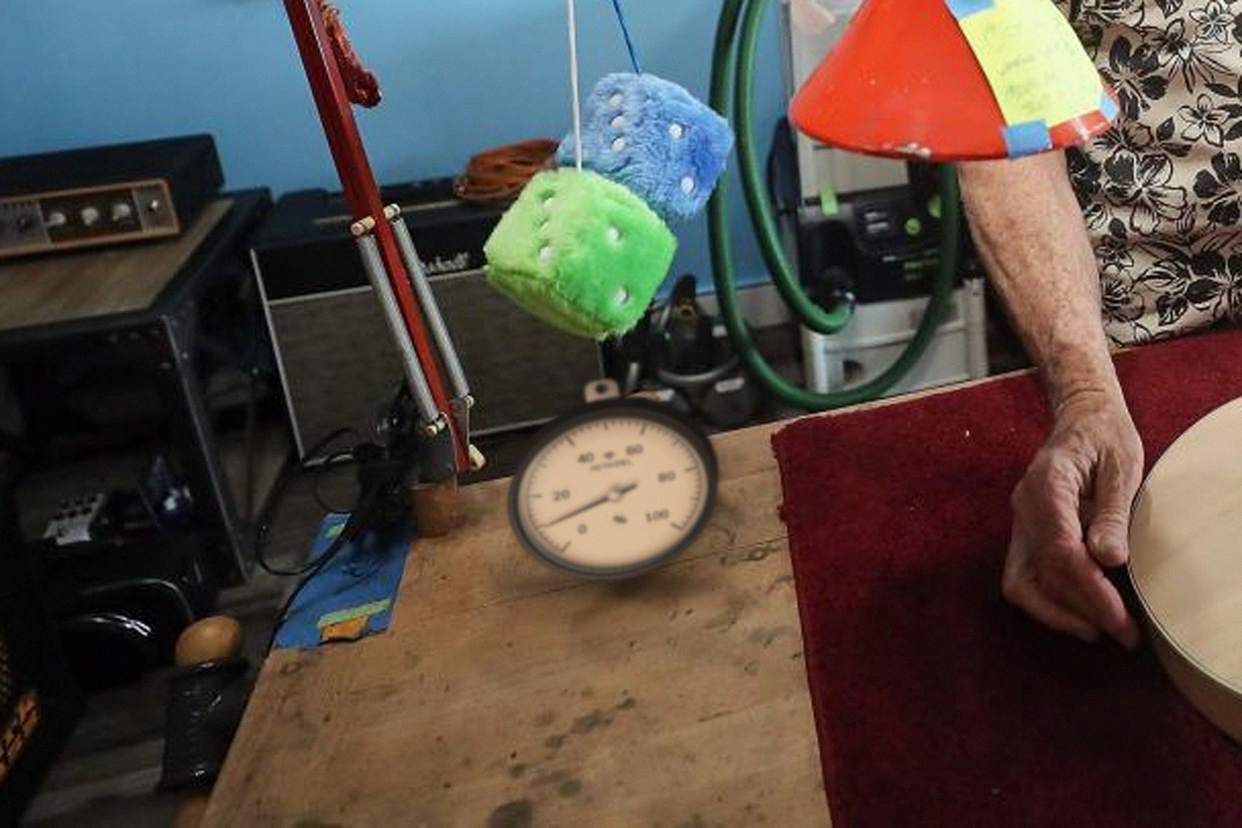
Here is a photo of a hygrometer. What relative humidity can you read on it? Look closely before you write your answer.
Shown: 10 %
